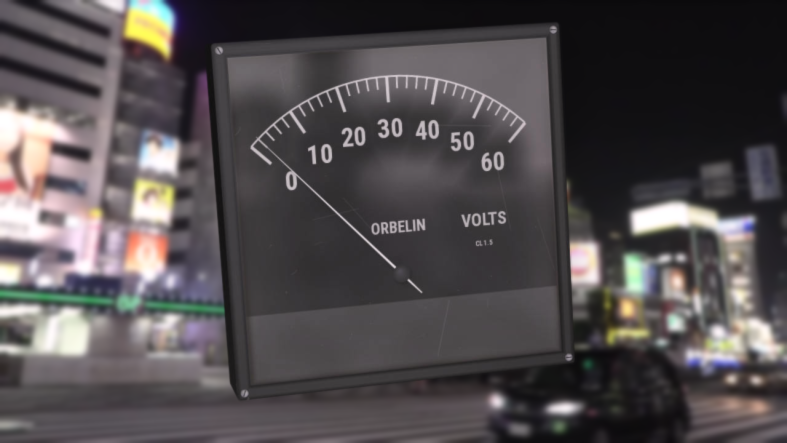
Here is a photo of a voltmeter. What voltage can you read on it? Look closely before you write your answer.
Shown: 2 V
